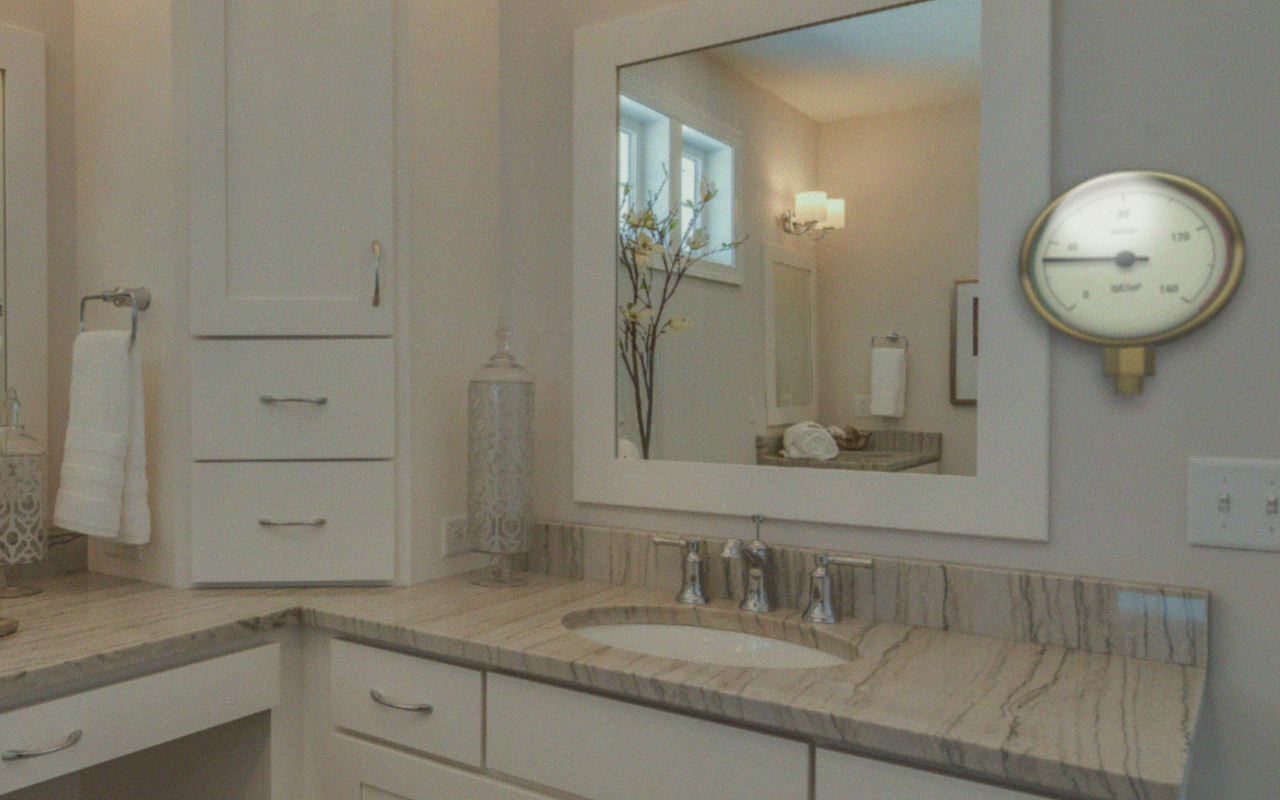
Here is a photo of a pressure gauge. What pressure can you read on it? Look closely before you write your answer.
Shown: 30 psi
